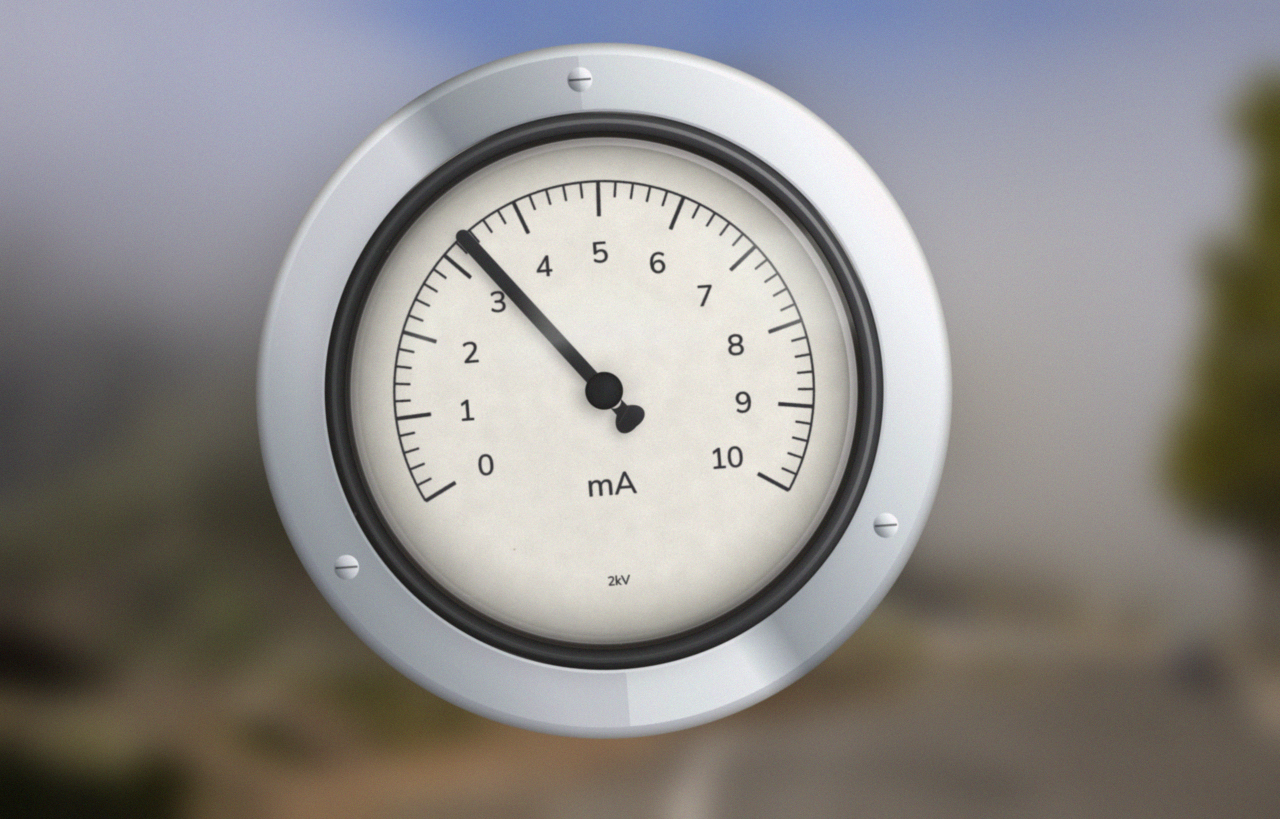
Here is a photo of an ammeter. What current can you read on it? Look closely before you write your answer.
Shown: 3.3 mA
